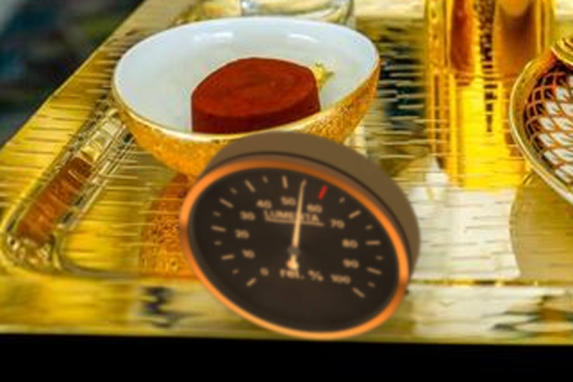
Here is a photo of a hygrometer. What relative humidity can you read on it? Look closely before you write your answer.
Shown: 55 %
